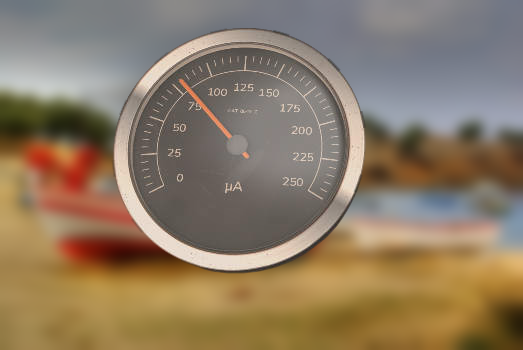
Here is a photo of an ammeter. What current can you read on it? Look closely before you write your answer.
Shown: 80 µA
